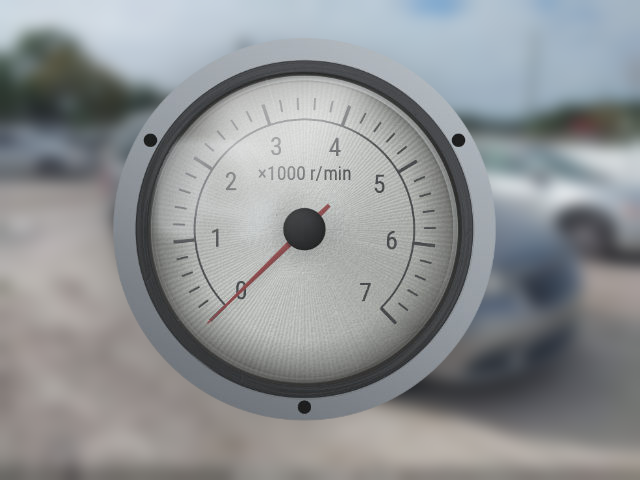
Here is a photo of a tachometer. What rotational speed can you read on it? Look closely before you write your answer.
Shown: 0 rpm
